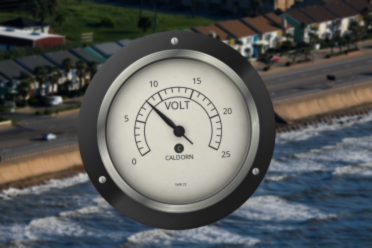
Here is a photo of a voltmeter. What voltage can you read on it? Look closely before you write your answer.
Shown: 8 V
